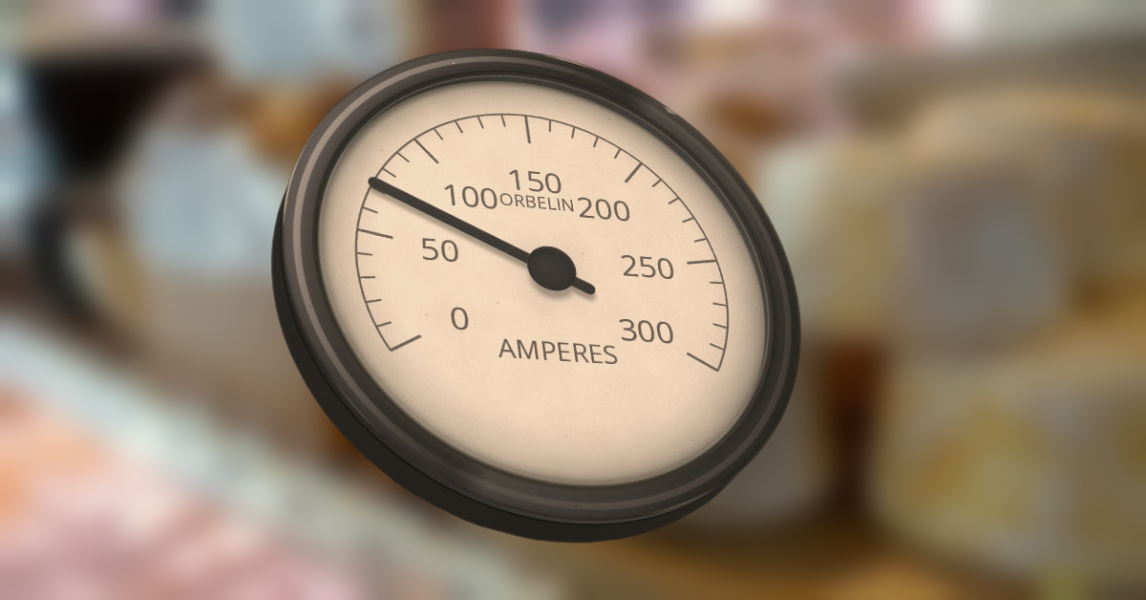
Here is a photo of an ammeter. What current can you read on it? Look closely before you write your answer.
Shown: 70 A
